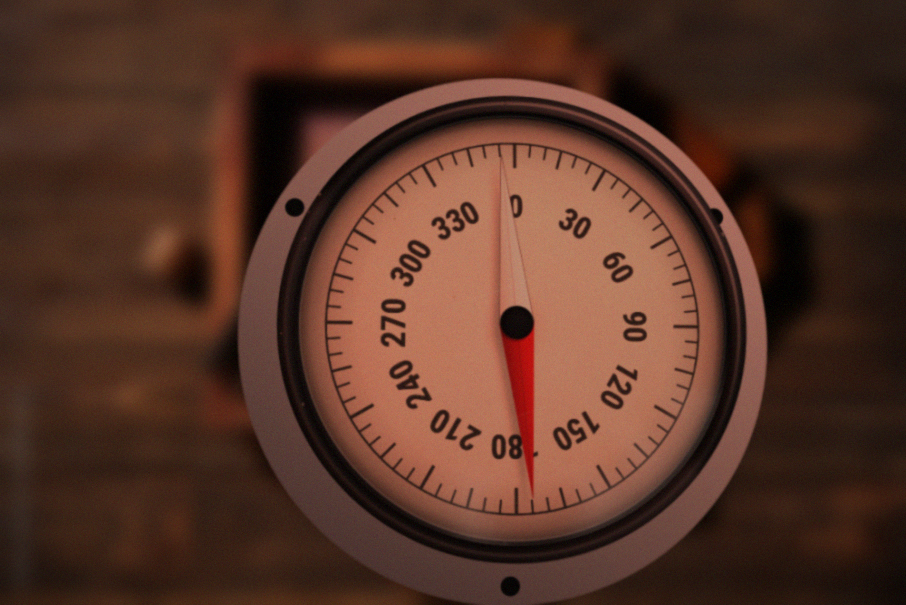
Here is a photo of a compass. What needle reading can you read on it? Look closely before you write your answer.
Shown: 175 °
